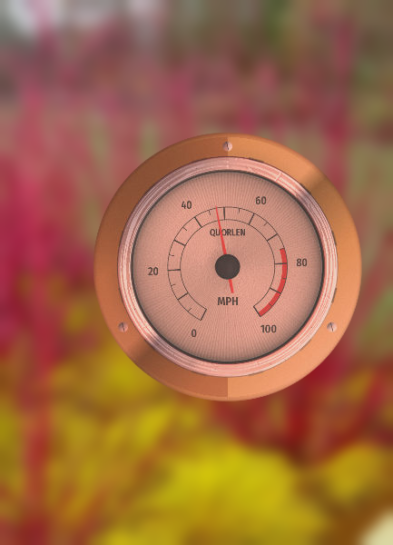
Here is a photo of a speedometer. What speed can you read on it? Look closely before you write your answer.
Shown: 47.5 mph
